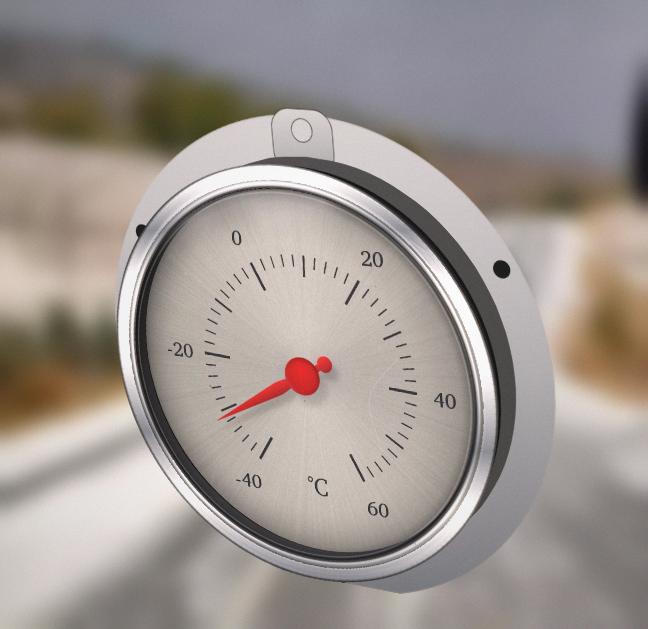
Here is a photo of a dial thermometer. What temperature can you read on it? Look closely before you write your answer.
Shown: -31 °C
